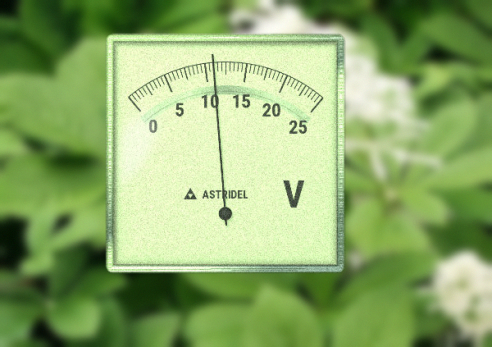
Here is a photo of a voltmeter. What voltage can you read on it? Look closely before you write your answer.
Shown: 11 V
